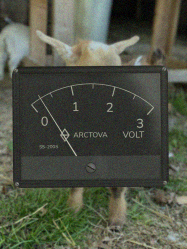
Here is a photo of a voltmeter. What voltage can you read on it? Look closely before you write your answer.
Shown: 0.25 V
